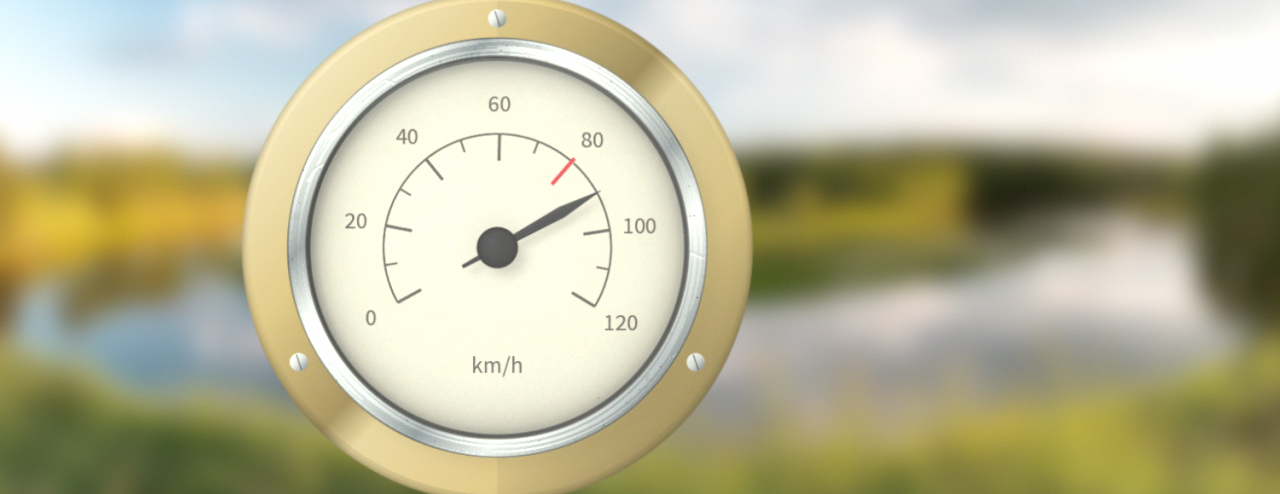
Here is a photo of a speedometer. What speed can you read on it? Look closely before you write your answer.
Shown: 90 km/h
